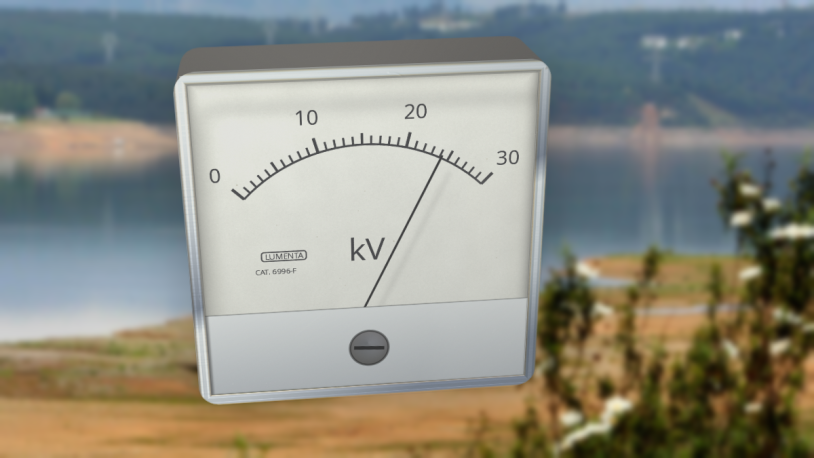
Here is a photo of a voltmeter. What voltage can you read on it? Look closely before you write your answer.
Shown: 24 kV
